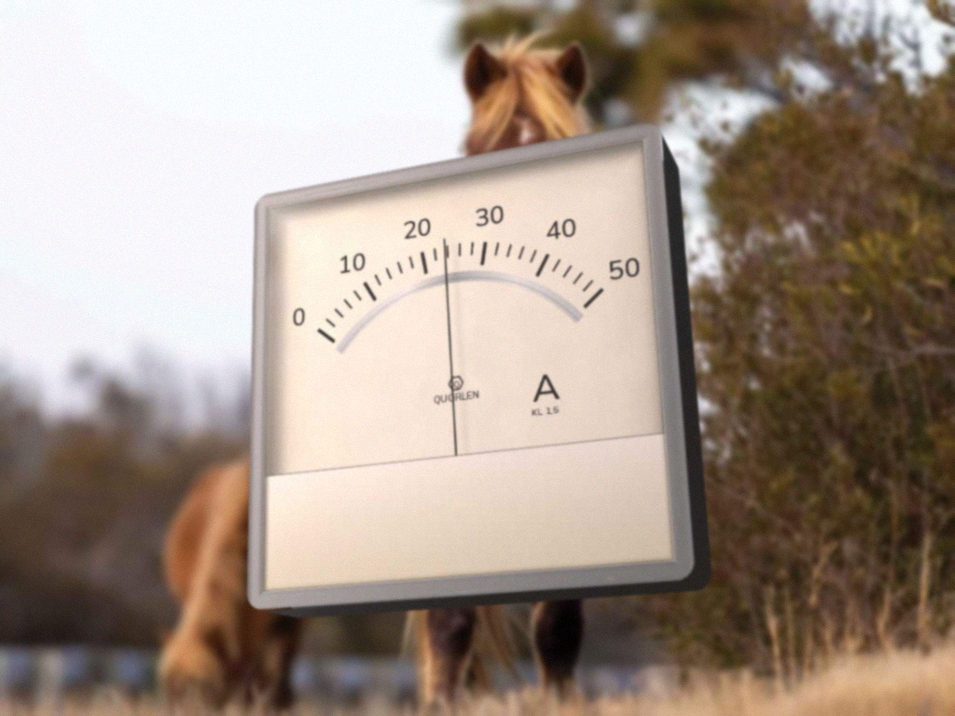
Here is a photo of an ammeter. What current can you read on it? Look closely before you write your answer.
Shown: 24 A
